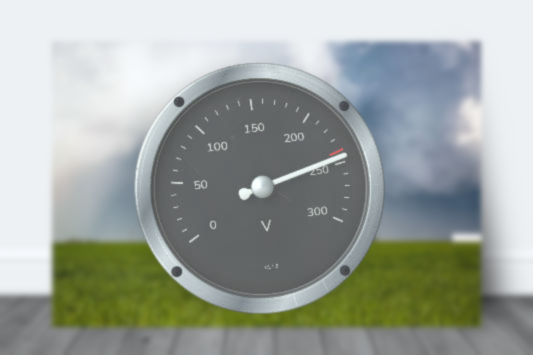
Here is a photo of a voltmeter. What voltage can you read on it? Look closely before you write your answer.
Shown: 245 V
